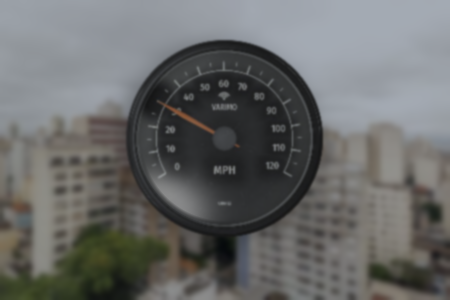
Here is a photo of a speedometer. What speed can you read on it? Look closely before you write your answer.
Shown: 30 mph
